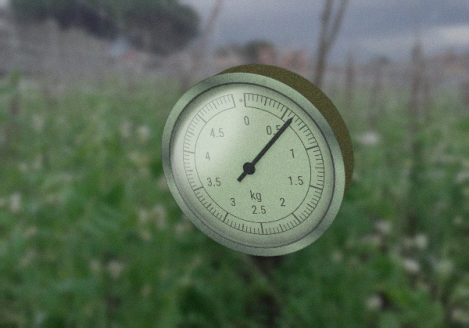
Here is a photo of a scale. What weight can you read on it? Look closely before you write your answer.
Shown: 0.6 kg
